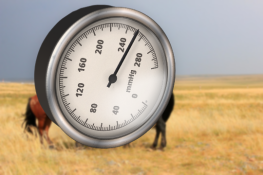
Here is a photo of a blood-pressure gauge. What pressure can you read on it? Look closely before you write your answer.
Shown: 250 mmHg
